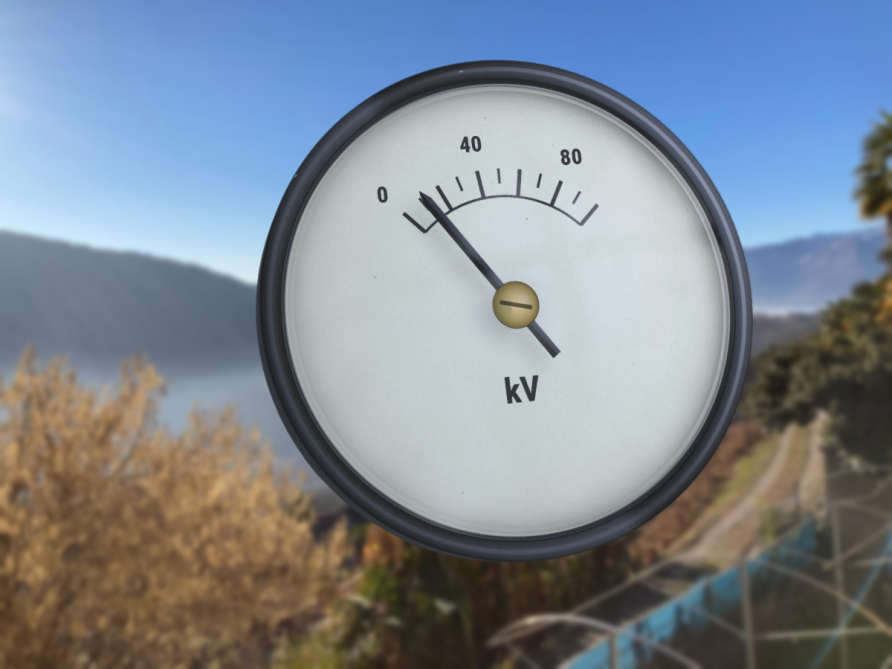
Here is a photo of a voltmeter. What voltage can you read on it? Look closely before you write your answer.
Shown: 10 kV
